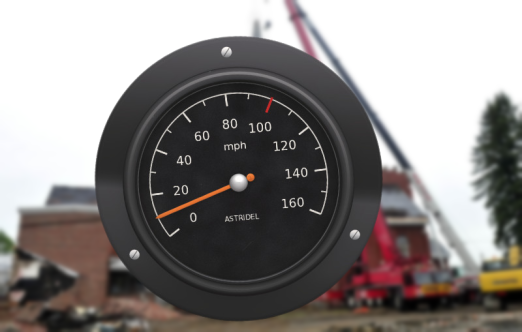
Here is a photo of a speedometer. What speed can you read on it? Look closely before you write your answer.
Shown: 10 mph
